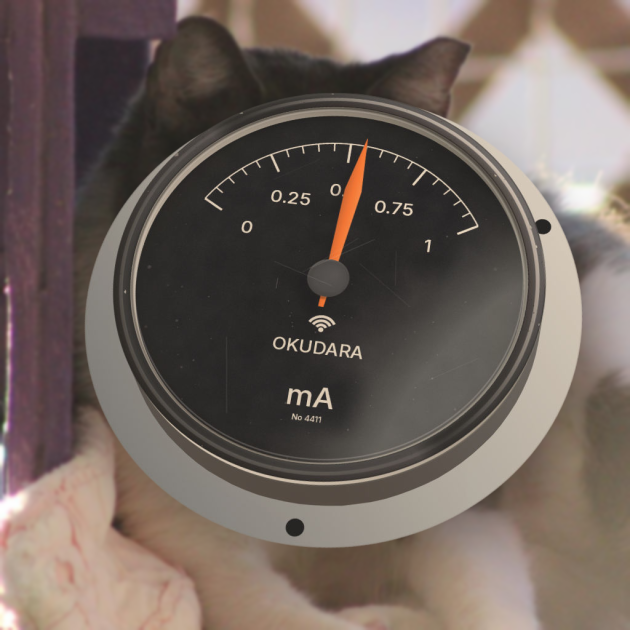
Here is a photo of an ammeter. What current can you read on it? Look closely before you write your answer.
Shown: 0.55 mA
